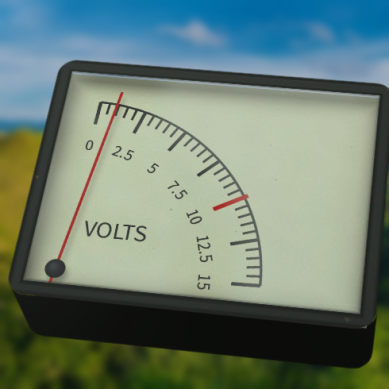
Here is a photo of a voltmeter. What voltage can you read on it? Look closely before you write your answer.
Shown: 1 V
